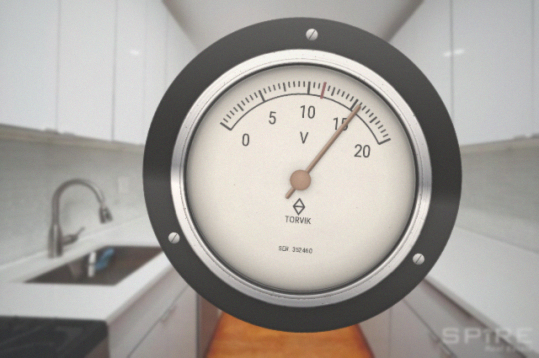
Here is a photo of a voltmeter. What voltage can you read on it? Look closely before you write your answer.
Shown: 15.5 V
